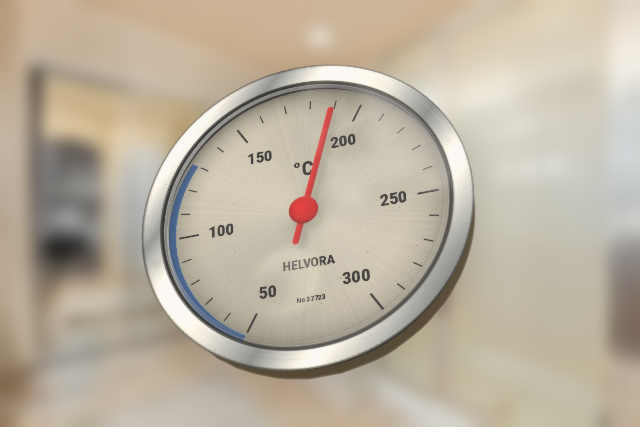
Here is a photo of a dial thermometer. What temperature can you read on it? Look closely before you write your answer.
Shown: 190 °C
